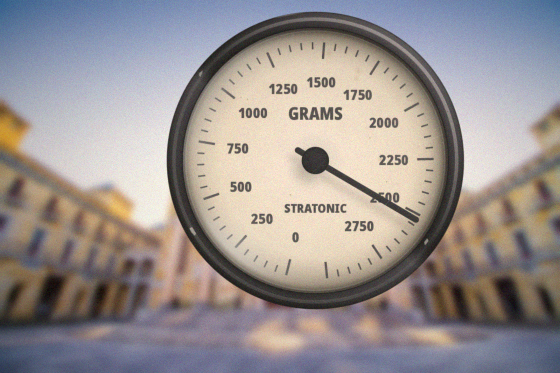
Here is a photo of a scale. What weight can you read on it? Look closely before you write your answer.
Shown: 2525 g
